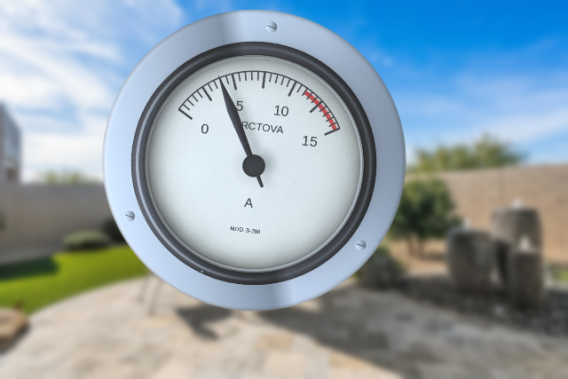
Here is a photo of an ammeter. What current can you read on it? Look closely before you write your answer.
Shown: 4 A
